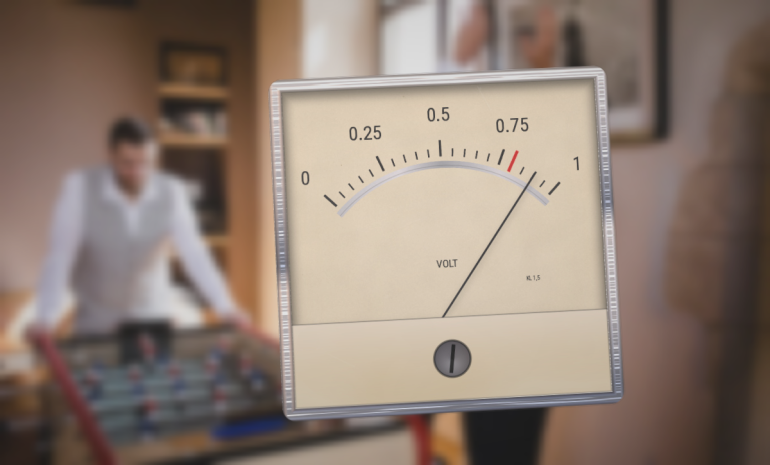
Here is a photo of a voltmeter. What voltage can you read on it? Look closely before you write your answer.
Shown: 0.9 V
